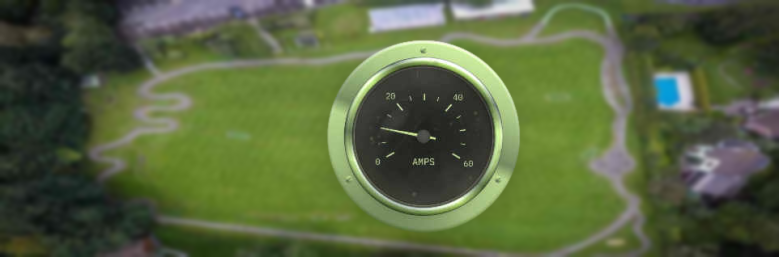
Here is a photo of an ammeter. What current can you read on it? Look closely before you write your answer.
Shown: 10 A
